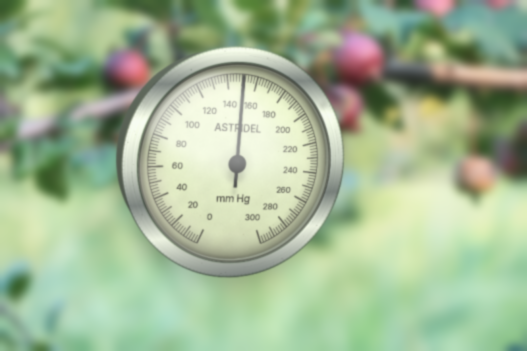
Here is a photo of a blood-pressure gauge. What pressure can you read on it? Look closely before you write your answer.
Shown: 150 mmHg
